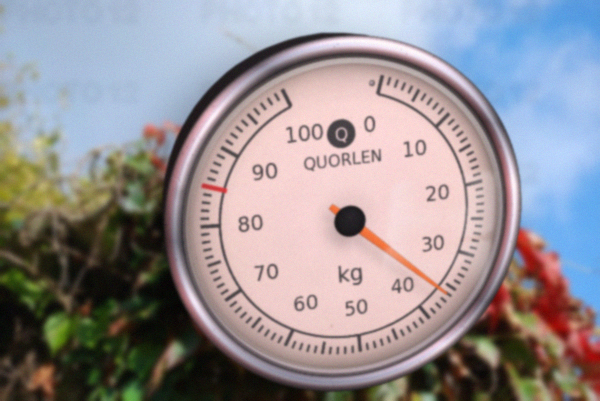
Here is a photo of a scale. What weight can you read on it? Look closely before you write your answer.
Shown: 36 kg
